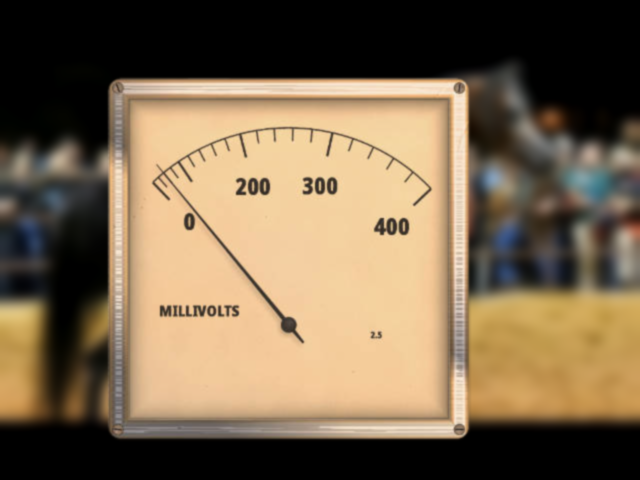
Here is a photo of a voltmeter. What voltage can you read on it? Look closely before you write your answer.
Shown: 60 mV
